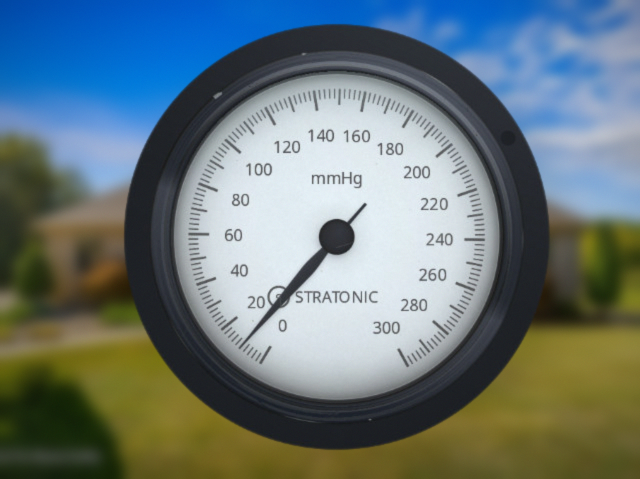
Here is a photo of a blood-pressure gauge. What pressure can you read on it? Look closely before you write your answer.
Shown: 10 mmHg
